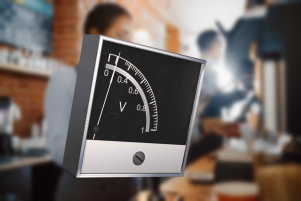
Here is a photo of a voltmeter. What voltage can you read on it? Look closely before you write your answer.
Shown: 0.2 V
